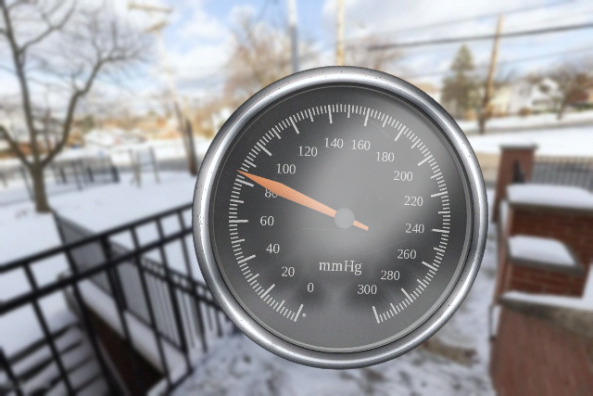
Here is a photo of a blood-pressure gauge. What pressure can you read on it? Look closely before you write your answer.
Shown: 84 mmHg
